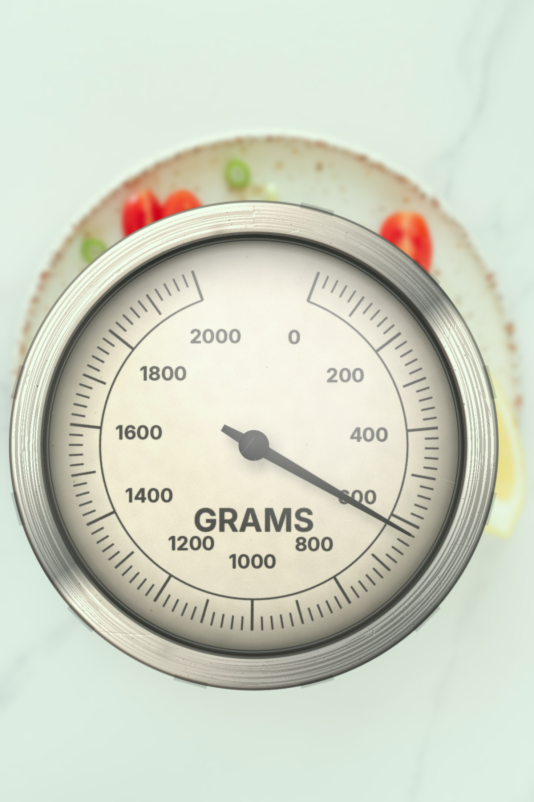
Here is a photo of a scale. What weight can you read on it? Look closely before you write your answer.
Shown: 620 g
